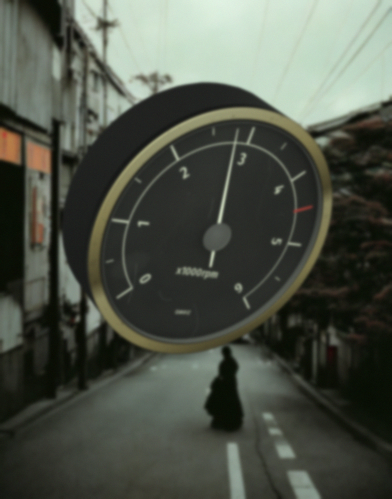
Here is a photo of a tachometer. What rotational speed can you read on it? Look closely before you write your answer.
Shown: 2750 rpm
